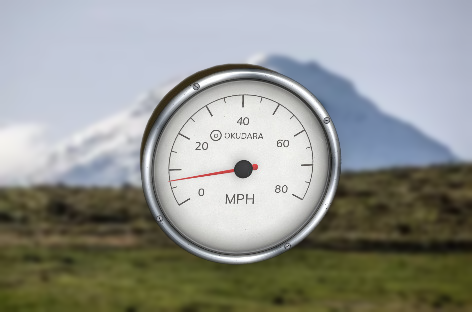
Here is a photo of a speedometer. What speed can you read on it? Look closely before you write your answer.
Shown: 7.5 mph
